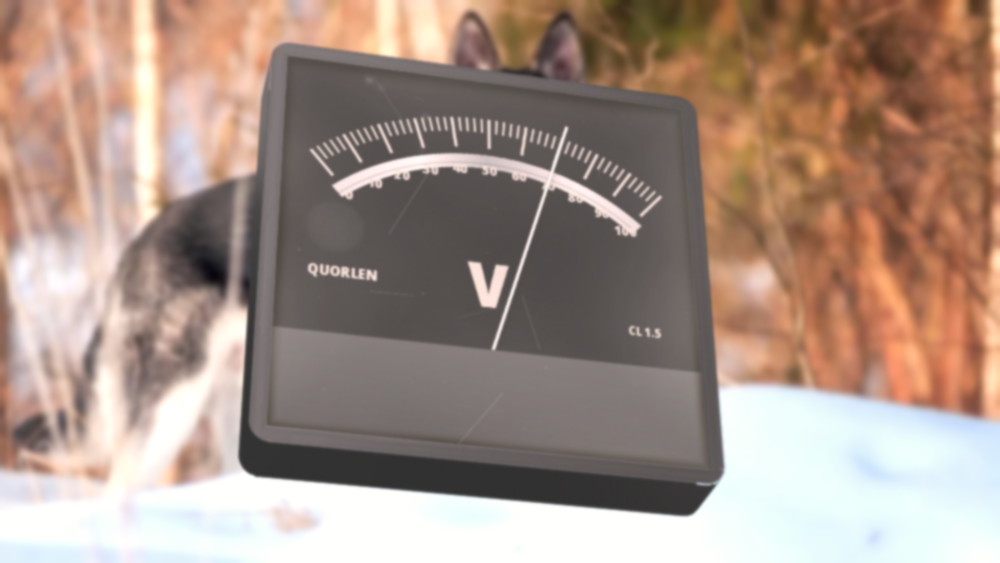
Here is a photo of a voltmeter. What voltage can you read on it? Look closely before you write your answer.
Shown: 70 V
